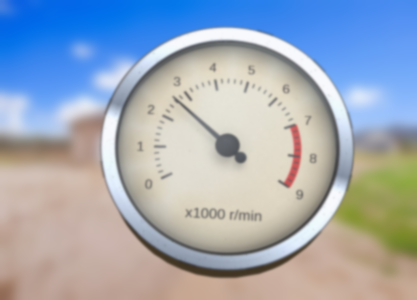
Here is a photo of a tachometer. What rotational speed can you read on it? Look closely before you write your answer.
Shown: 2600 rpm
